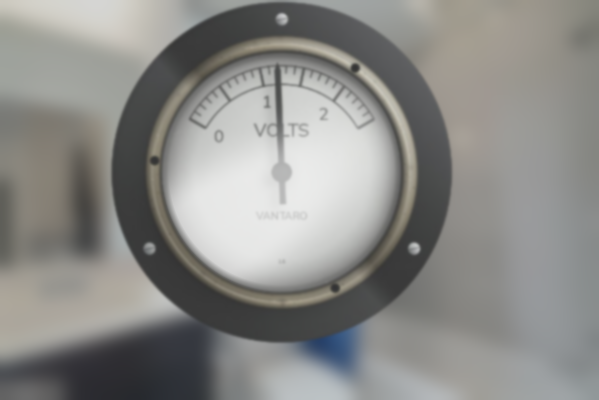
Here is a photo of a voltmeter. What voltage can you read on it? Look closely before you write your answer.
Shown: 1.2 V
